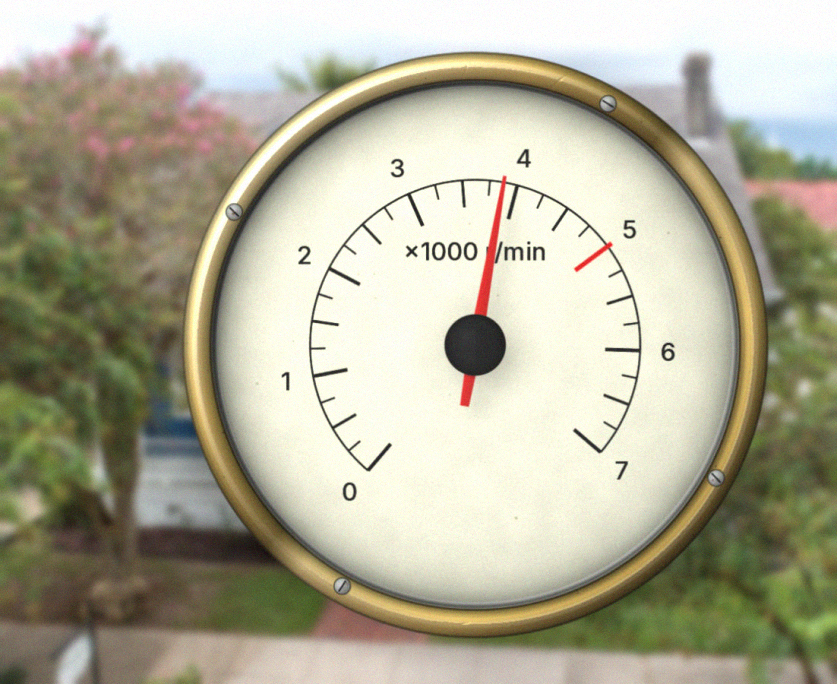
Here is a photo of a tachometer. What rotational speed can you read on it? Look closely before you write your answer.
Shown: 3875 rpm
